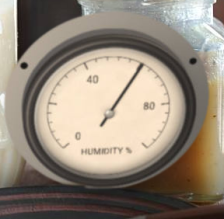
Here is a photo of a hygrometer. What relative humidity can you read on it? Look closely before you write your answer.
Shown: 60 %
